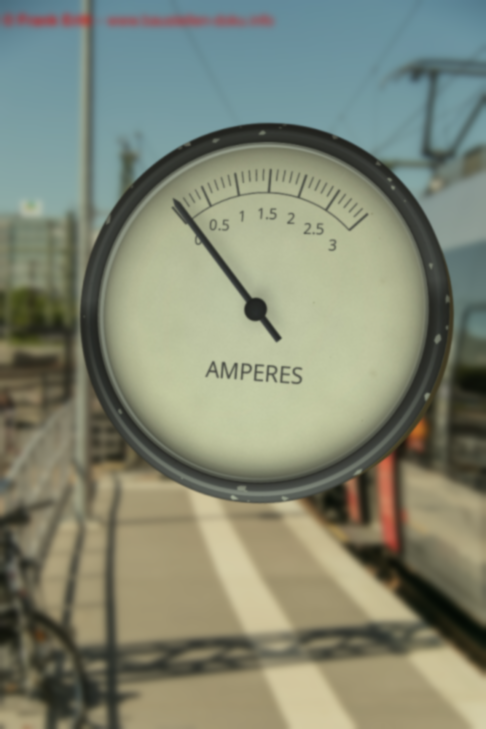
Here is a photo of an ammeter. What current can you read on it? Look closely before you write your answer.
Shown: 0.1 A
